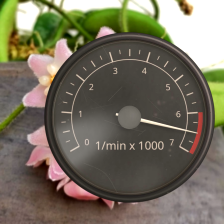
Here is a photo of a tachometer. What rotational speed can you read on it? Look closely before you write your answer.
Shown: 6500 rpm
